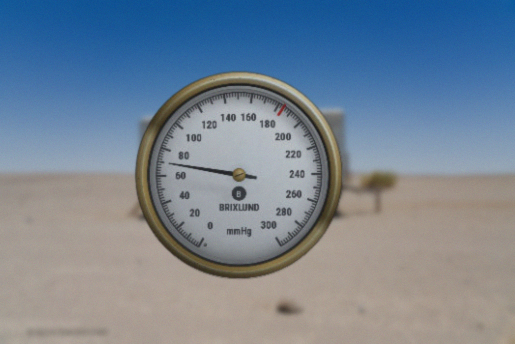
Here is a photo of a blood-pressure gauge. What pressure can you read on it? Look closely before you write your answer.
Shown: 70 mmHg
